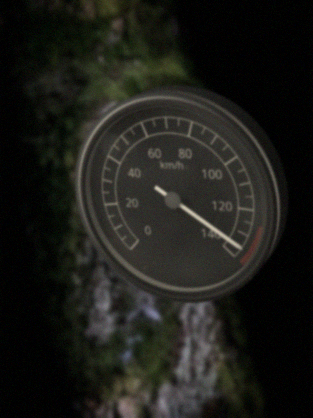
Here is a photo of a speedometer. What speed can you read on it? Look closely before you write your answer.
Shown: 135 km/h
